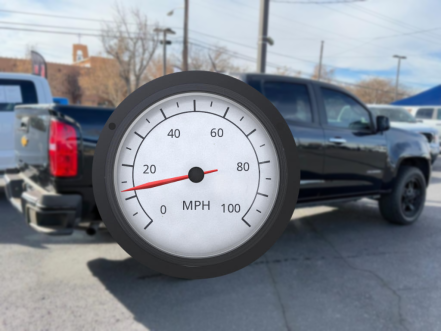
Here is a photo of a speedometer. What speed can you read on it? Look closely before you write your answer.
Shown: 12.5 mph
